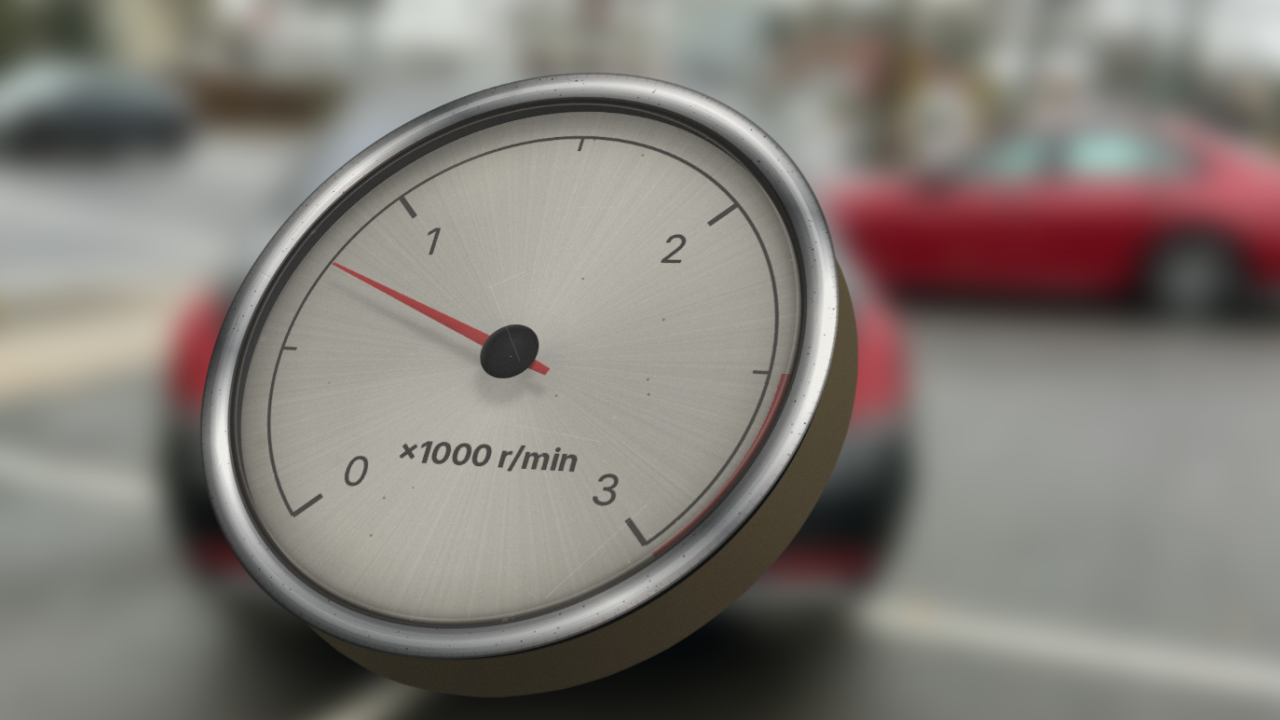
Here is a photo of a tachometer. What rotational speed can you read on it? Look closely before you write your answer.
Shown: 750 rpm
